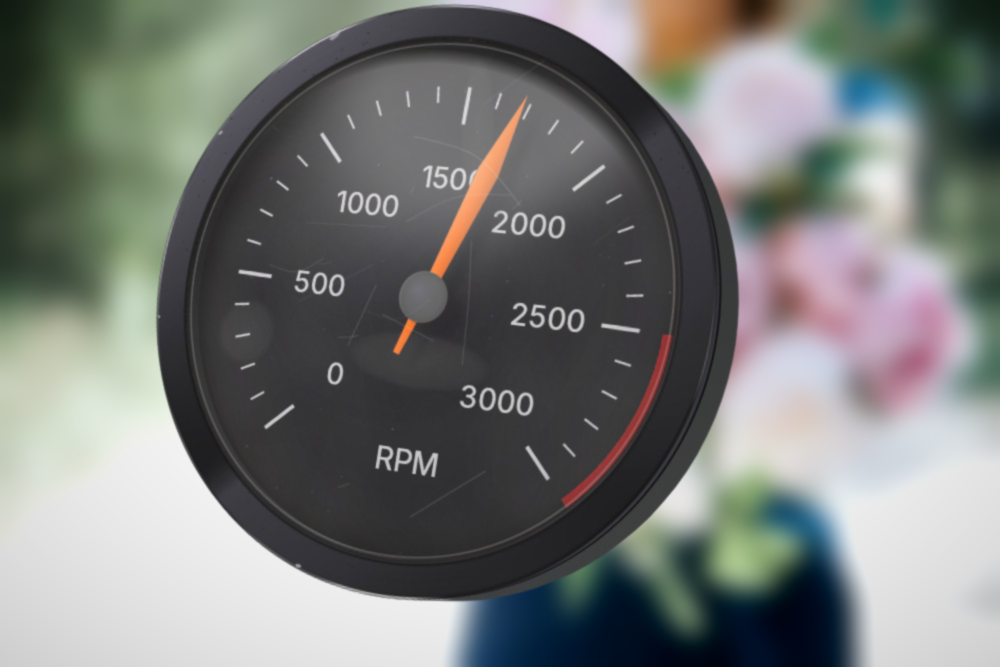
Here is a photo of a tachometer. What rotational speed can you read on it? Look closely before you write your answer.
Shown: 1700 rpm
